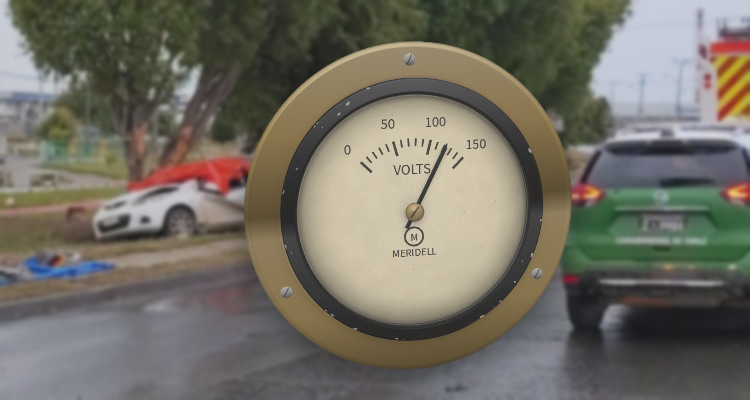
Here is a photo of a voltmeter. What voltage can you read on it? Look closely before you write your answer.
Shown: 120 V
